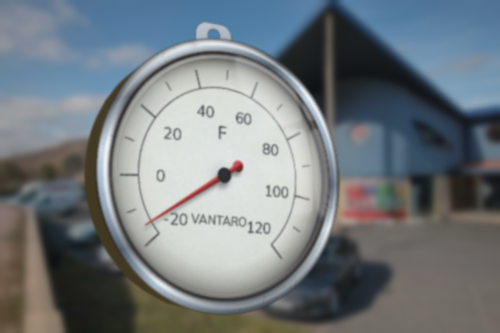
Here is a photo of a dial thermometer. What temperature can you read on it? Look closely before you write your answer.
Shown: -15 °F
